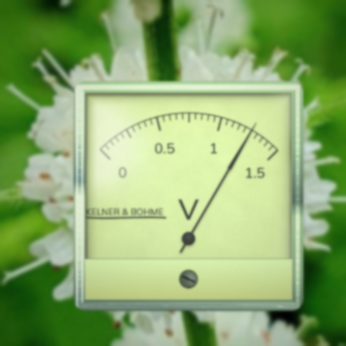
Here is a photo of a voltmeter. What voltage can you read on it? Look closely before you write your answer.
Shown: 1.25 V
